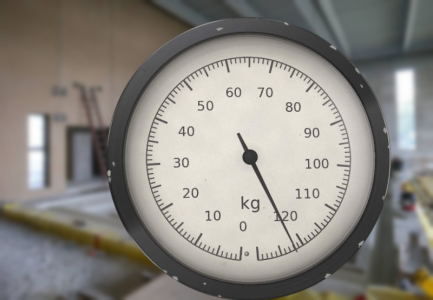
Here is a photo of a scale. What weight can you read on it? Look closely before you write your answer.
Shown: 122 kg
